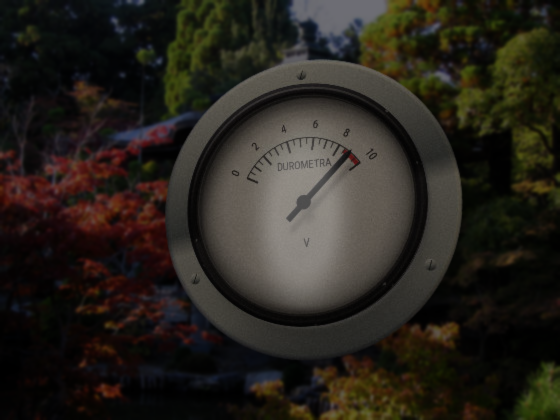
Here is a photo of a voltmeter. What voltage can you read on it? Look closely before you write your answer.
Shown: 9 V
